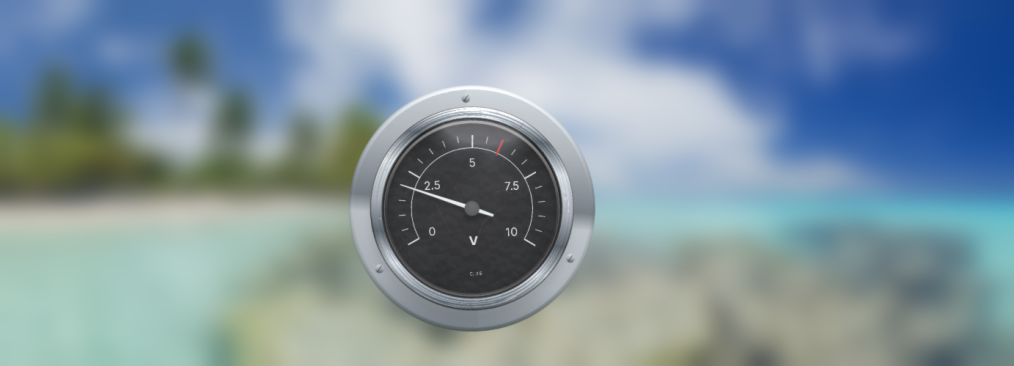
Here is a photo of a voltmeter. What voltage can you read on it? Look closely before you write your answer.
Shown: 2 V
